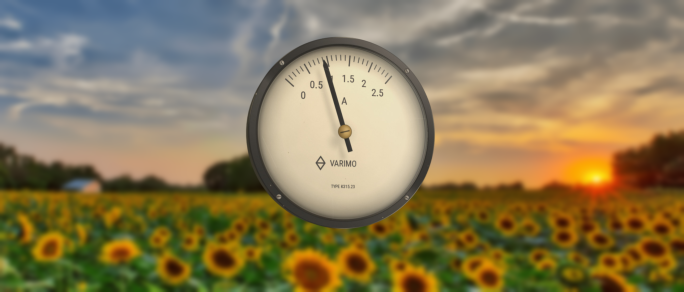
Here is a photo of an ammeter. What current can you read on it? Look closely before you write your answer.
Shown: 0.9 A
